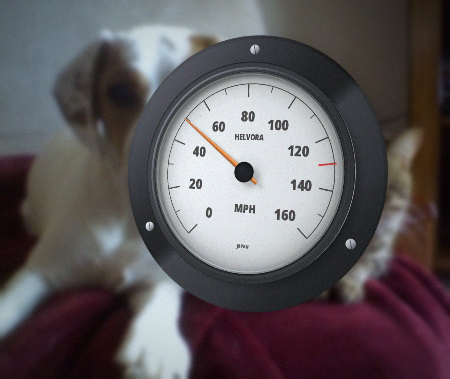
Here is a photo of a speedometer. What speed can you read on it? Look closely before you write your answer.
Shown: 50 mph
